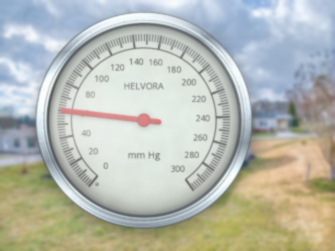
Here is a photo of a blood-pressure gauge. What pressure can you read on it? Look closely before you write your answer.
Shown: 60 mmHg
